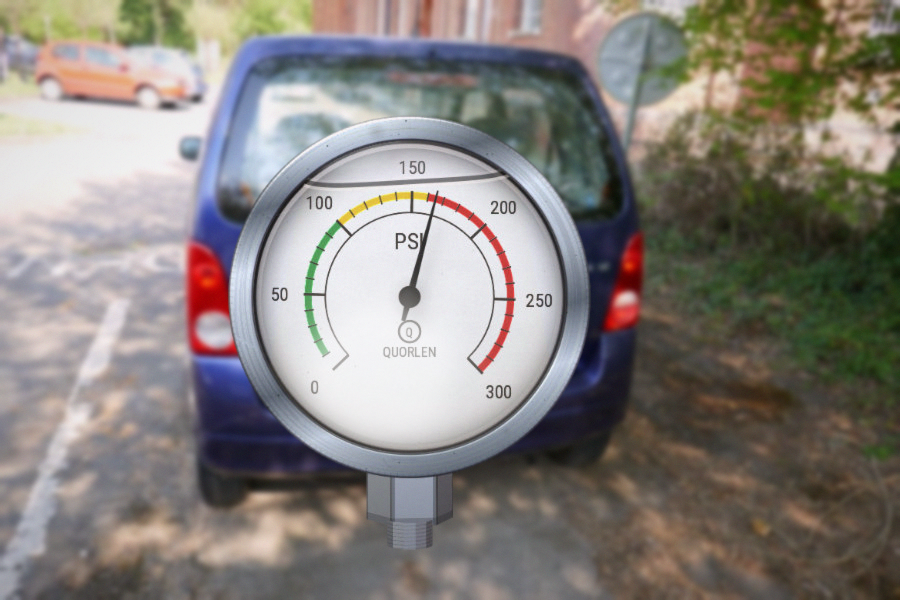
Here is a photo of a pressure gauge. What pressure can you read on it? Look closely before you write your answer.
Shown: 165 psi
